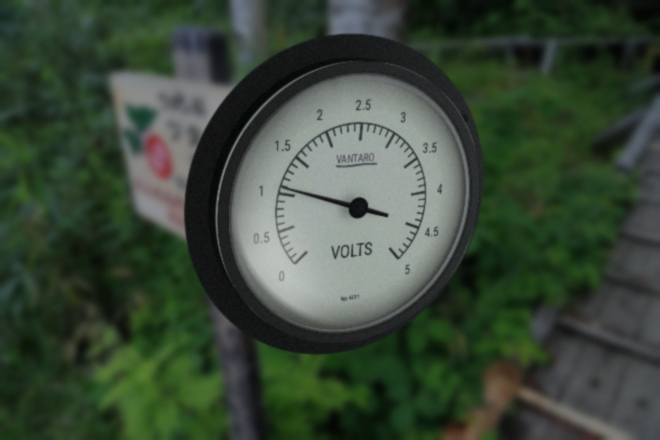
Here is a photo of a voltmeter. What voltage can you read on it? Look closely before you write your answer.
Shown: 1.1 V
